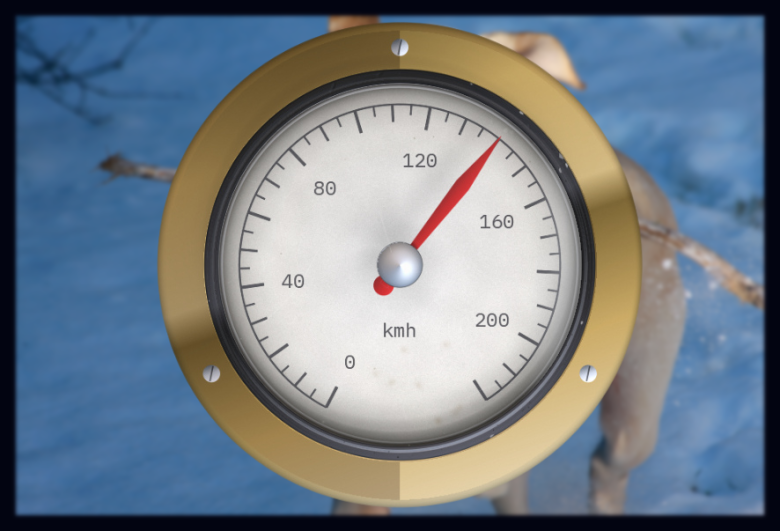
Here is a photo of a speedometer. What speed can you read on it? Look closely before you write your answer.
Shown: 140 km/h
